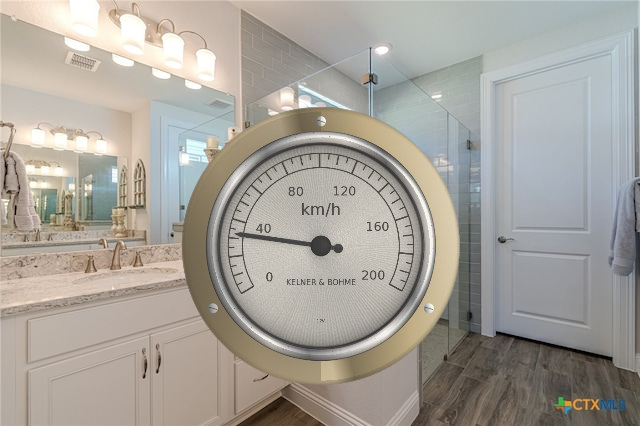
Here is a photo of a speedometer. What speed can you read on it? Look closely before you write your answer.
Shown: 32.5 km/h
